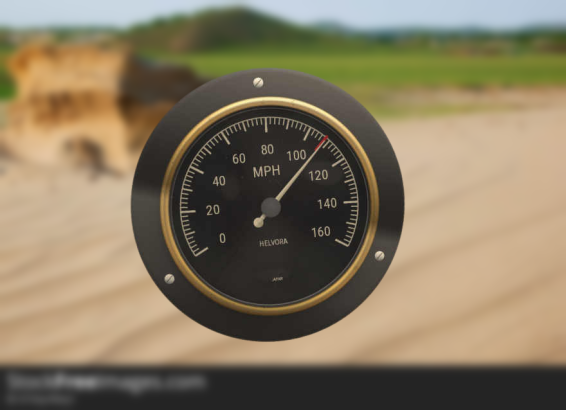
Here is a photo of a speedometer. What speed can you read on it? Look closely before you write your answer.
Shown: 108 mph
